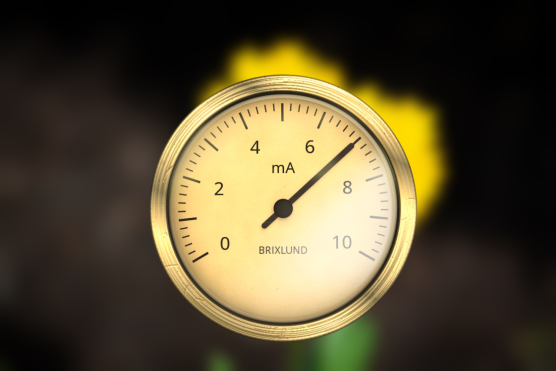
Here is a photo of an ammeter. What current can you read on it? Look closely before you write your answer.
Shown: 7 mA
